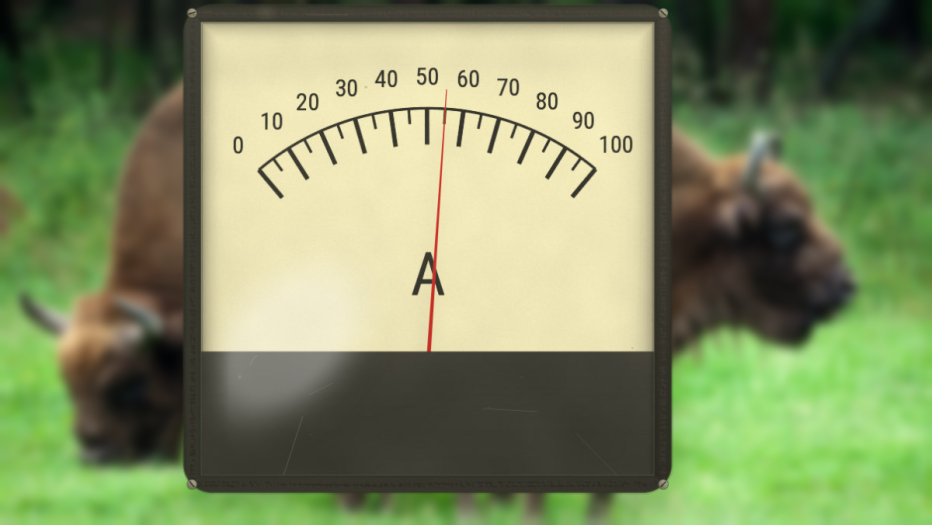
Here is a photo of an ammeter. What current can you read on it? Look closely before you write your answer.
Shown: 55 A
